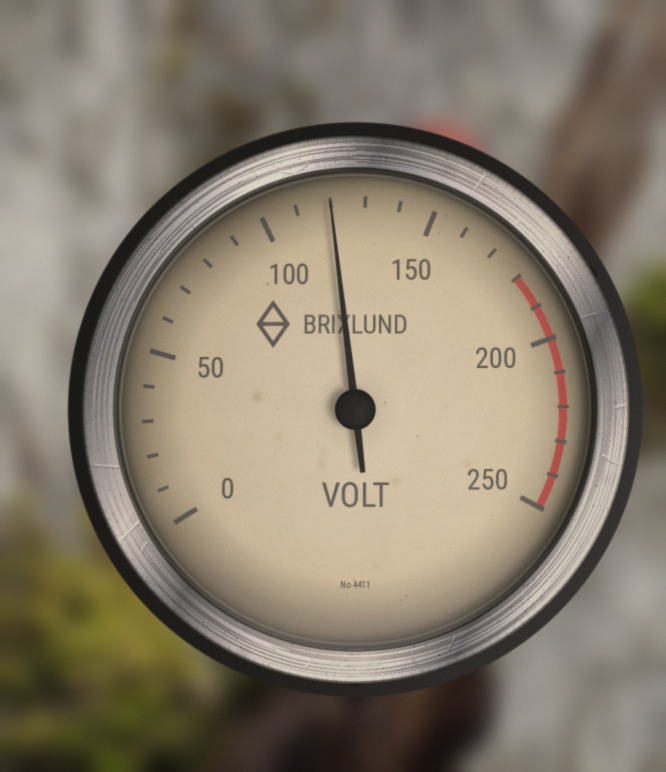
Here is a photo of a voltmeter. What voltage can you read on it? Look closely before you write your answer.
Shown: 120 V
